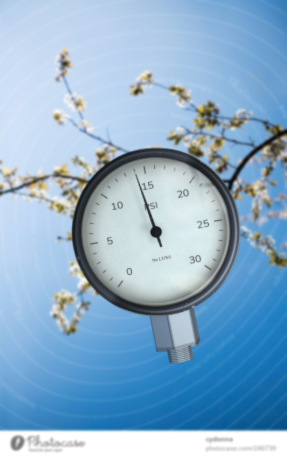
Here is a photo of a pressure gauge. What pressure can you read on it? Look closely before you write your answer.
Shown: 14 psi
